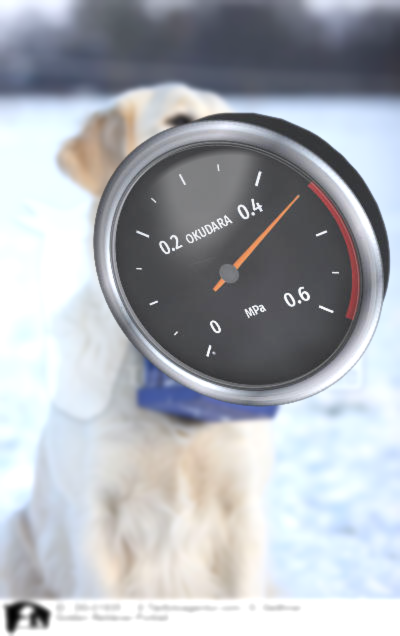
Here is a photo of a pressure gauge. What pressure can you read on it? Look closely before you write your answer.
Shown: 0.45 MPa
